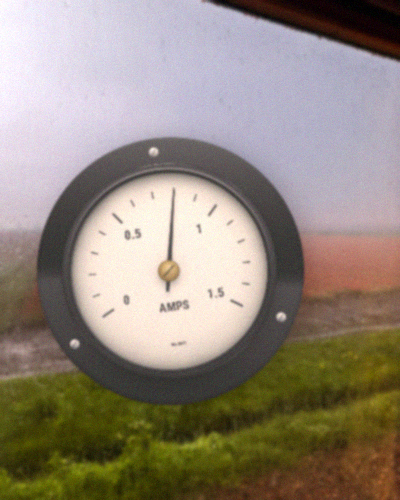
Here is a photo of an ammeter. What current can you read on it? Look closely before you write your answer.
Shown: 0.8 A
